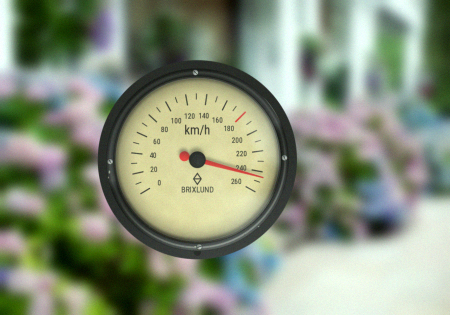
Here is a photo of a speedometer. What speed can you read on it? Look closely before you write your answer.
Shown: 245 km/h
